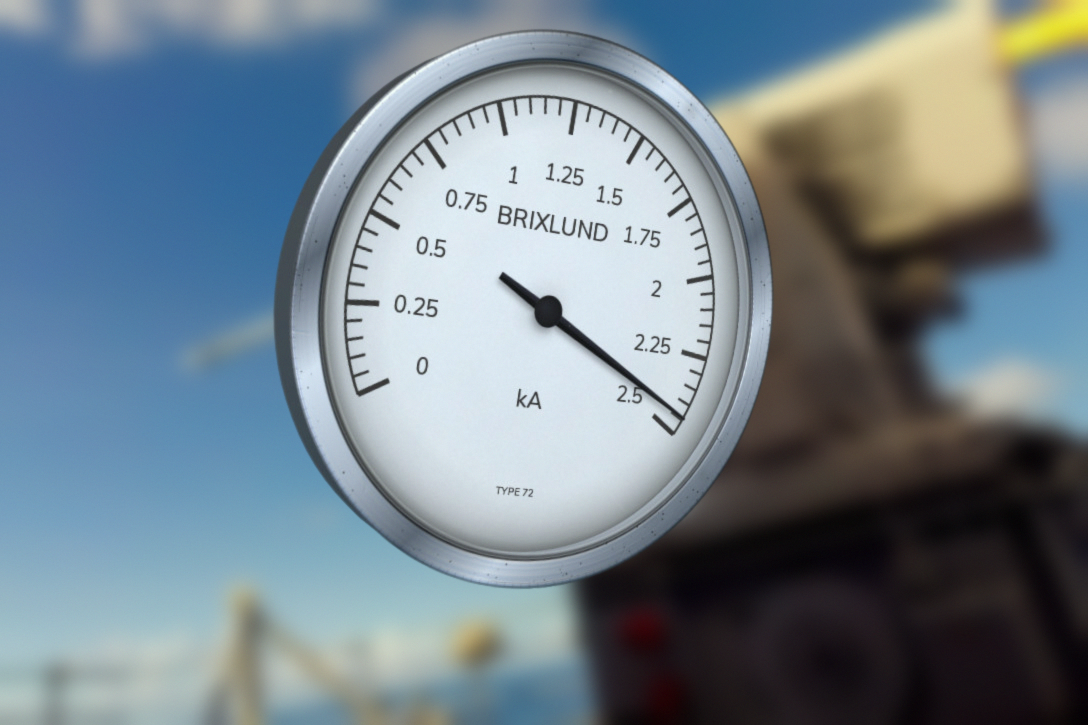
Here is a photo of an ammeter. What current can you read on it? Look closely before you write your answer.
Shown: 2.45 kA
